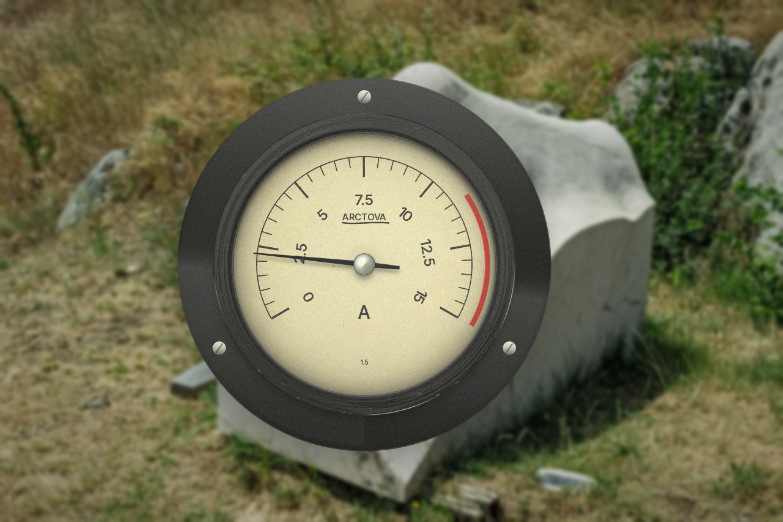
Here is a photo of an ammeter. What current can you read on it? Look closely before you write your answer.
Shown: 2.25 A
